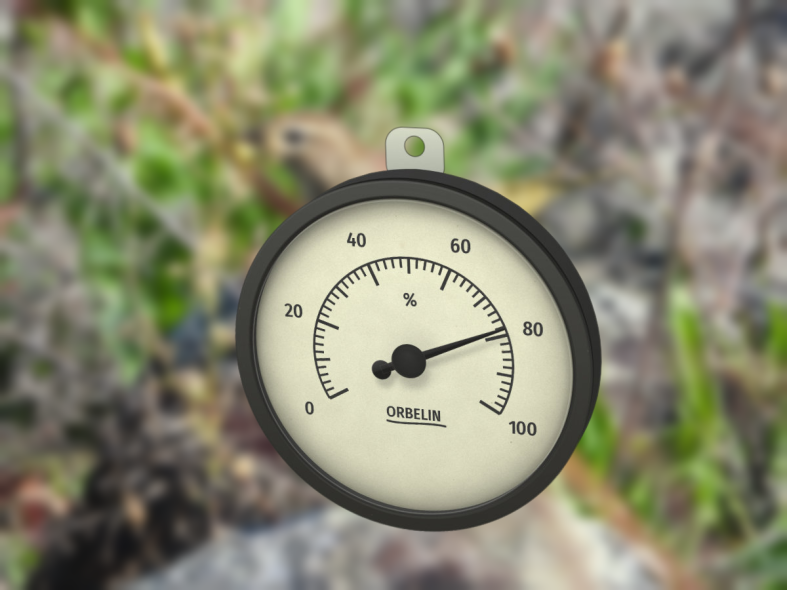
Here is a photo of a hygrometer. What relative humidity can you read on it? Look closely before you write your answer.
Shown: 78 %
